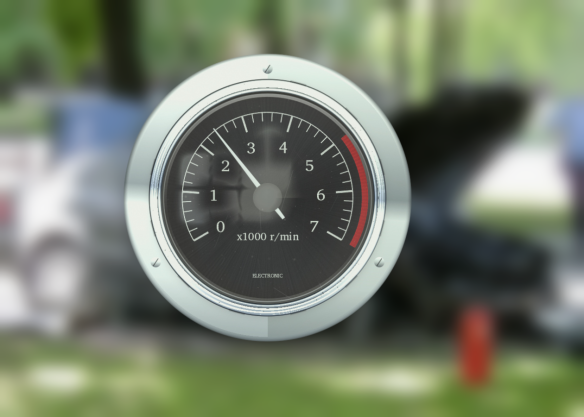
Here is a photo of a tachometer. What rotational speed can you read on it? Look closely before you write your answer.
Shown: 2400 rpm
